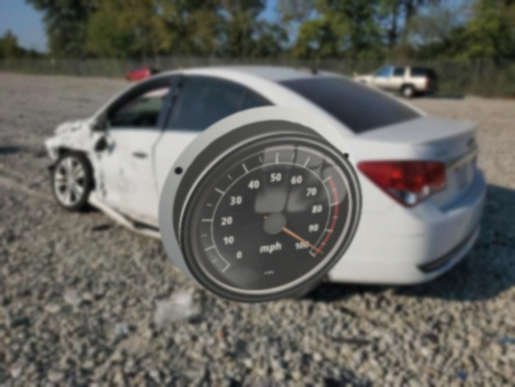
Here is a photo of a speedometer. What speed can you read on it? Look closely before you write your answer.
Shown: 97.5 mph
